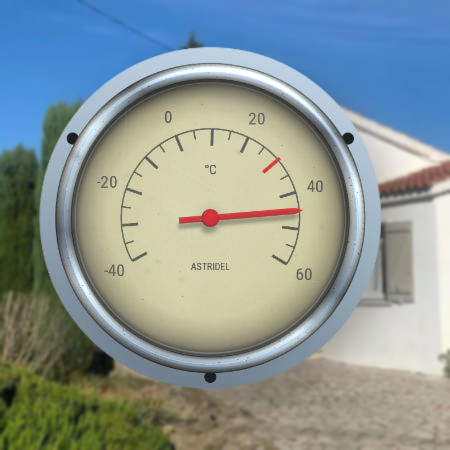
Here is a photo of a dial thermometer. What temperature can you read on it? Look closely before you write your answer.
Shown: 45 °C
